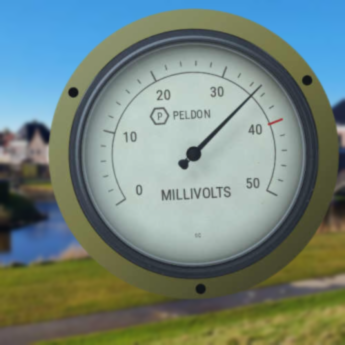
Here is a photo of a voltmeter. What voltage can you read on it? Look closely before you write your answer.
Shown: 35 mV
